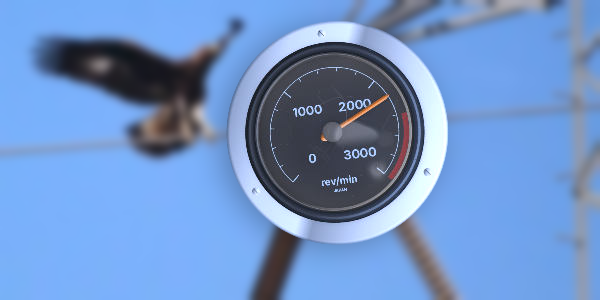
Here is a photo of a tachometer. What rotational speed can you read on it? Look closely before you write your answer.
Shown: 2200 rpm
